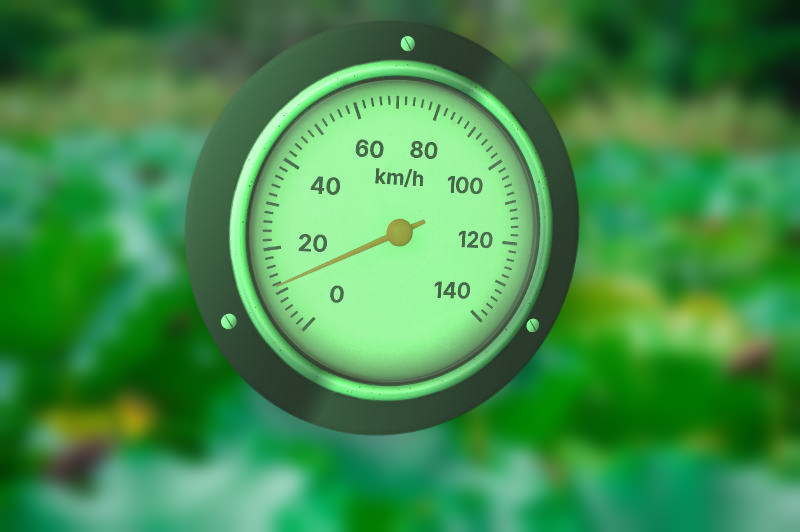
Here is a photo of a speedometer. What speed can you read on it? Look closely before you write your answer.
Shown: 12 km/h
